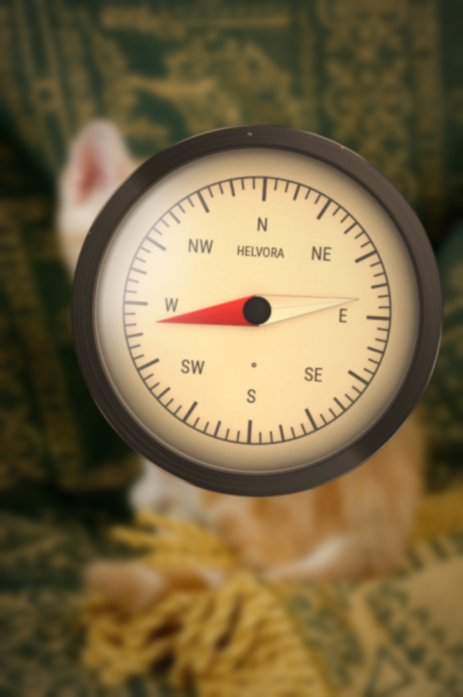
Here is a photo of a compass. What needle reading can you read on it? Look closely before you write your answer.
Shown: 260 °
